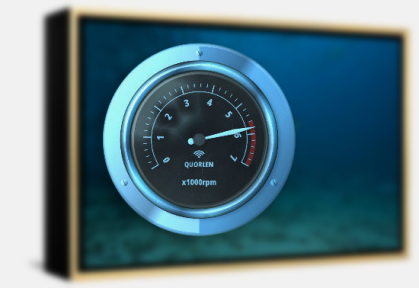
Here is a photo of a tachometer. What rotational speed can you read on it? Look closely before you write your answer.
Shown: 5800 rpm
